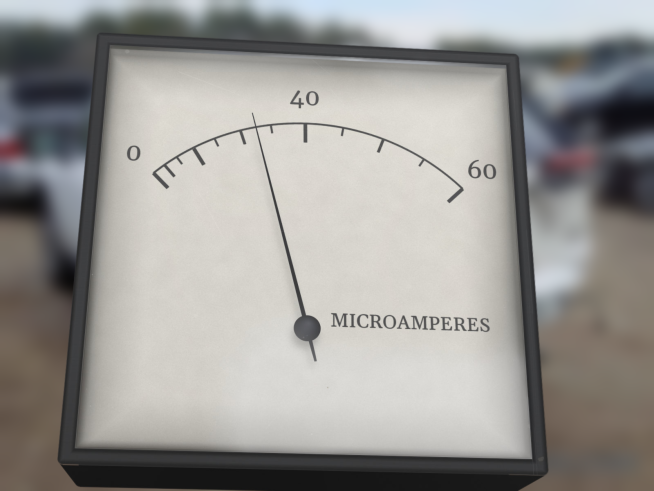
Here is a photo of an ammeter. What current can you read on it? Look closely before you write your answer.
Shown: 32.5 µA
